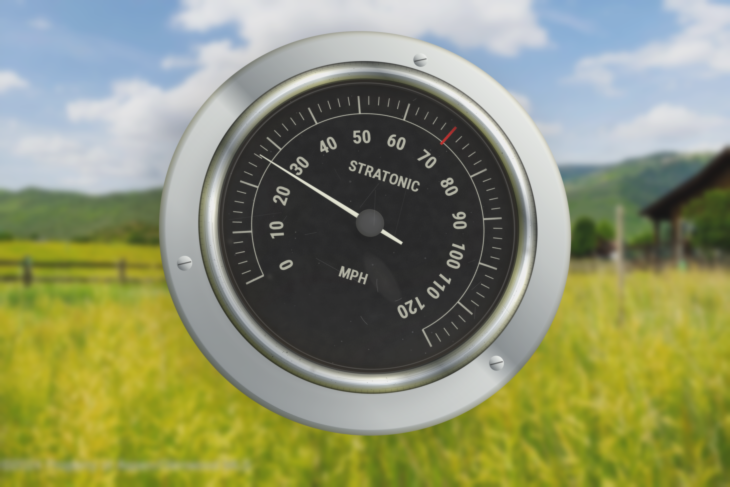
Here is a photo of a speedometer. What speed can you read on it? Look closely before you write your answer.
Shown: 26 mph
